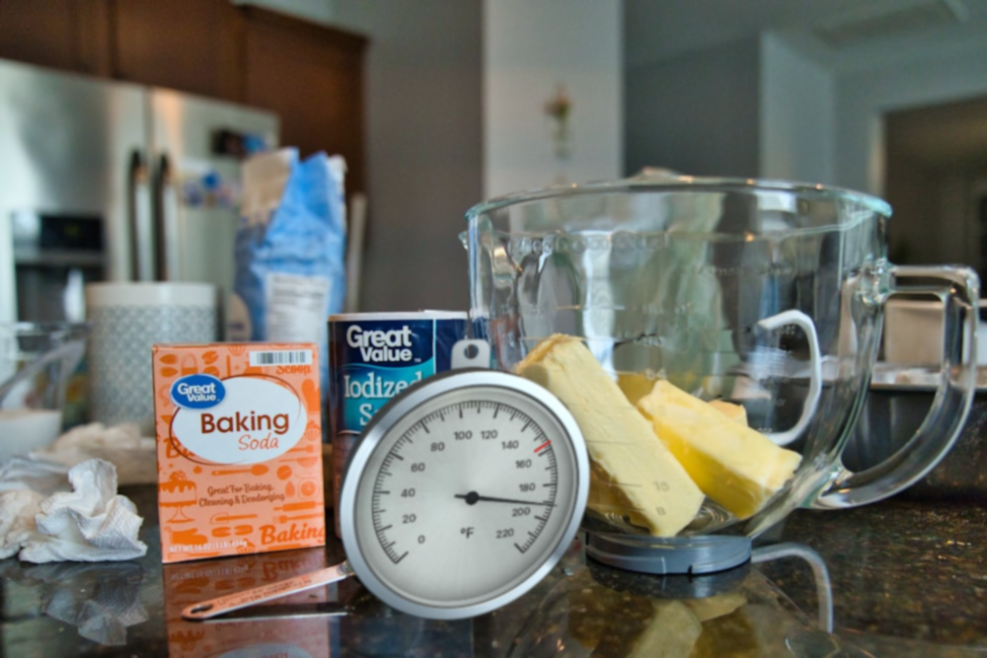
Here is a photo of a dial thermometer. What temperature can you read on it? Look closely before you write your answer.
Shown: 190 °F
